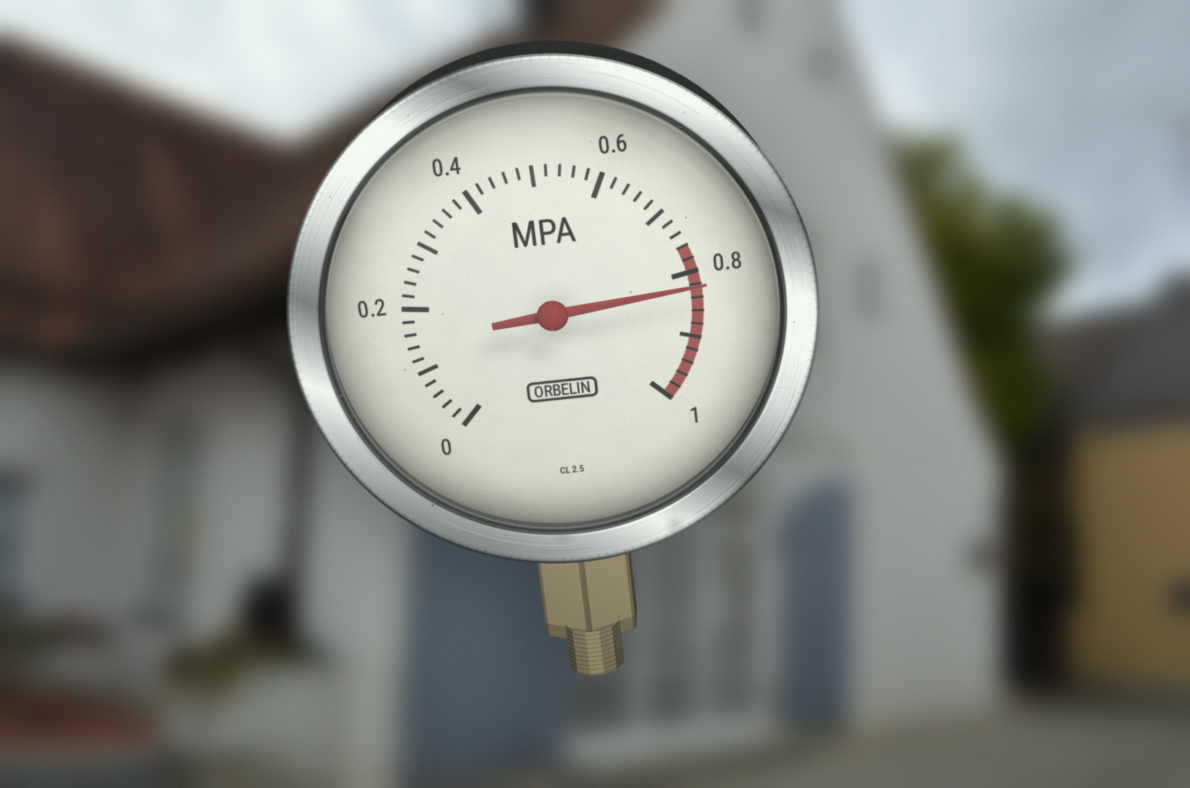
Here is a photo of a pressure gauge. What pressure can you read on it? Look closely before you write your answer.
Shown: 0.82 MPa
